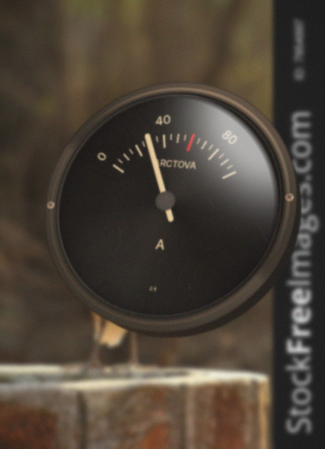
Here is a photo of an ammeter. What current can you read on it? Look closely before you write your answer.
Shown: 30 A
